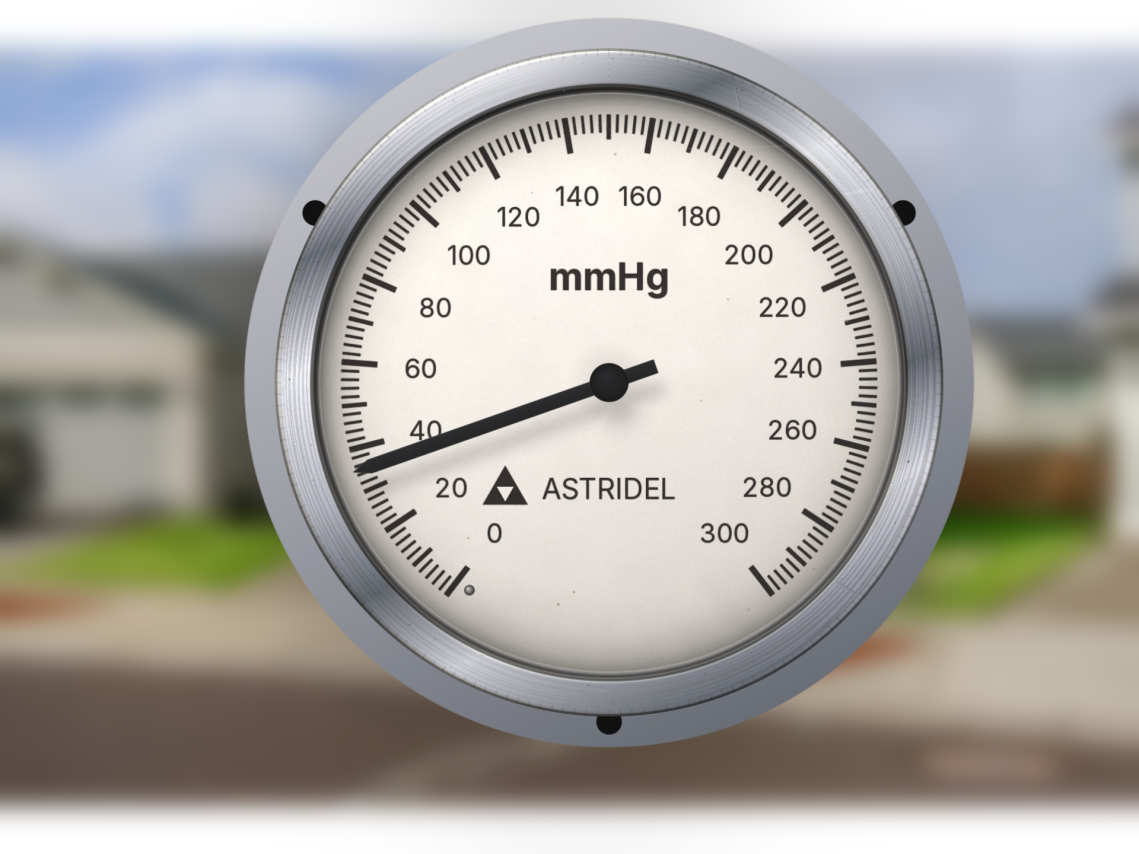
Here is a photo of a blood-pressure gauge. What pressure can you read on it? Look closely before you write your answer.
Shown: 35 mmHg
